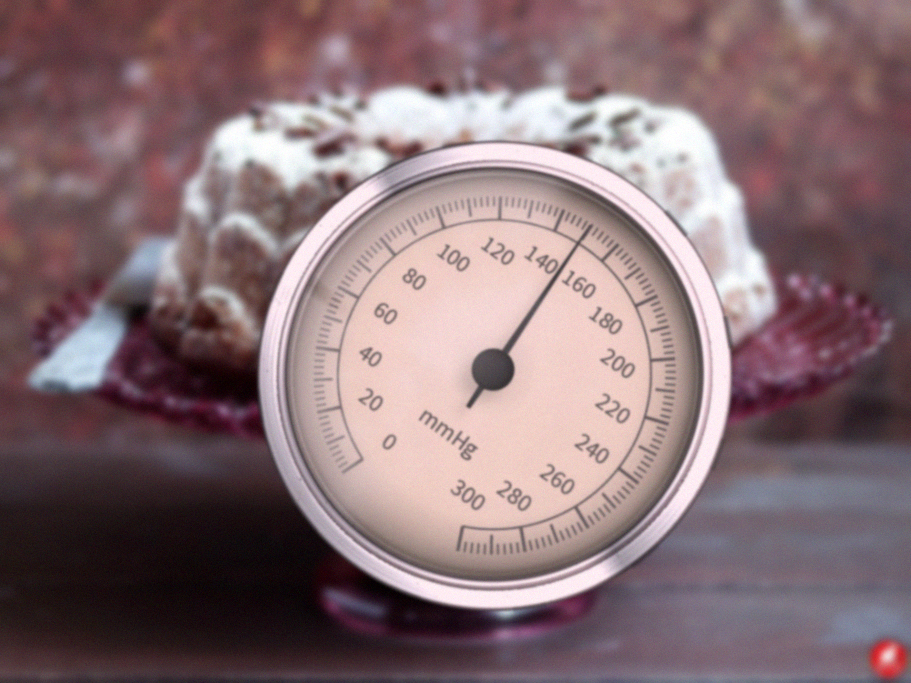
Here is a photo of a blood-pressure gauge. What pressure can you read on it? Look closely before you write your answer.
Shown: 150 mmHg
